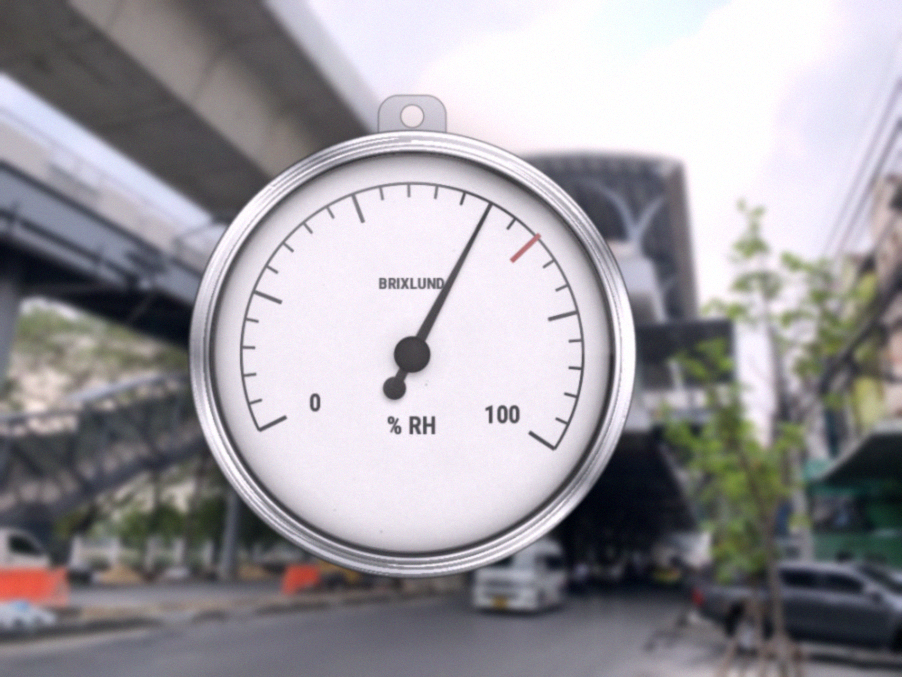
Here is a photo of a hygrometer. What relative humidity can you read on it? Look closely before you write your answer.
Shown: 60 %
